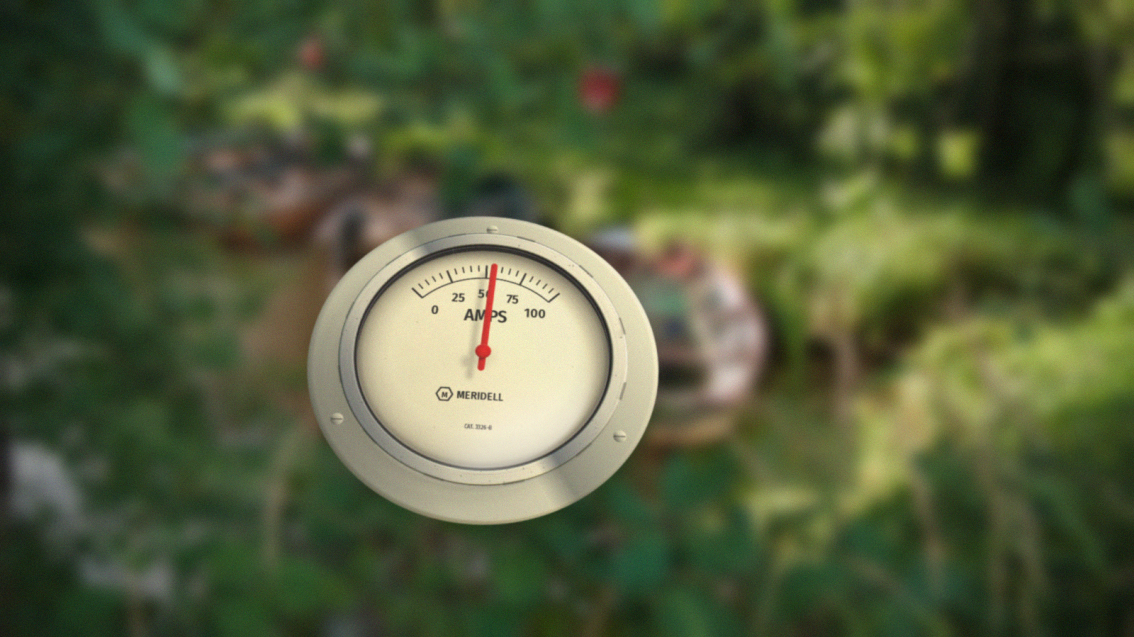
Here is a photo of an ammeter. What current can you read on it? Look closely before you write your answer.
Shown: 55 A
